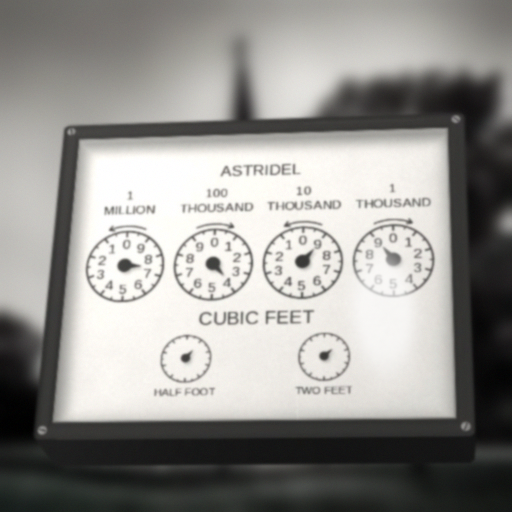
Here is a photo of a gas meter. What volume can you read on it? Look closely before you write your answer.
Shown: 738900 ft³
